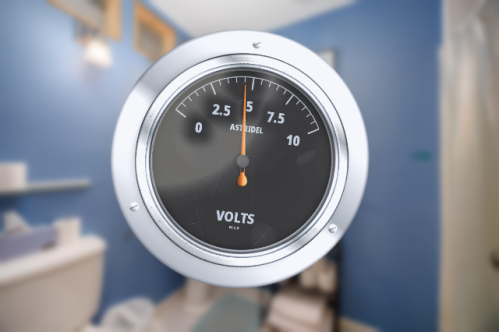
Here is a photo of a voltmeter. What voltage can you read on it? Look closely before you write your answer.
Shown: 4.5 V
